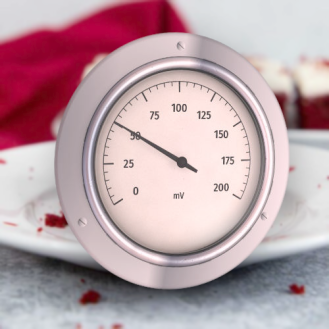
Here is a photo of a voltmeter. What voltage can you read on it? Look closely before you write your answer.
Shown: 50 mV
